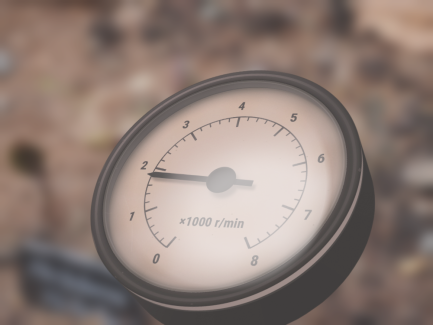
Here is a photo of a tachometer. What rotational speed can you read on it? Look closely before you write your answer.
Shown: 1800 rpm
